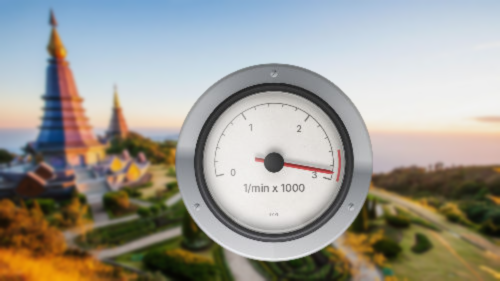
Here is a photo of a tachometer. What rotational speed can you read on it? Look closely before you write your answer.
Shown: 2900 rpm
